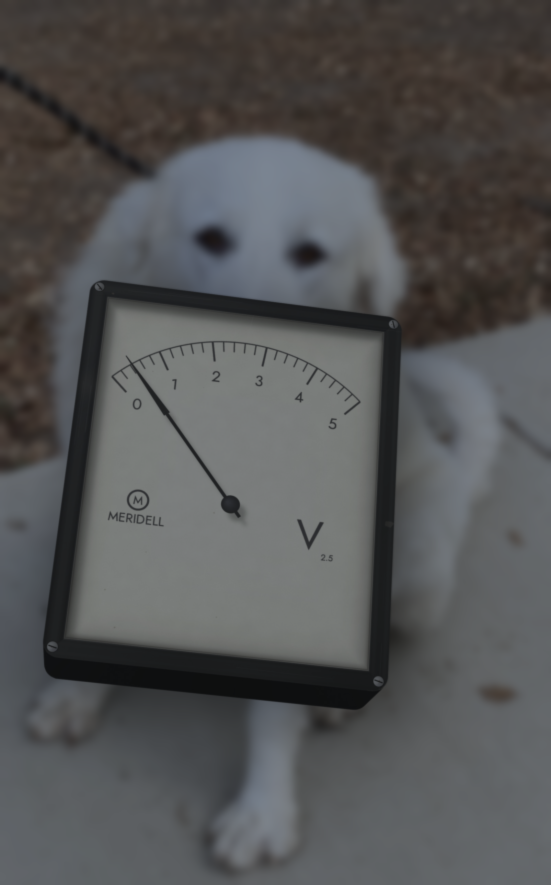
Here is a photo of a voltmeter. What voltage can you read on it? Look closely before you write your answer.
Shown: 0.4 V
